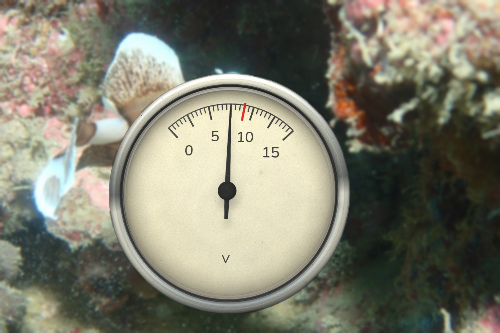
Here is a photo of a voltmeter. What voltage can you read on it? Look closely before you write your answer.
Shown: 7.5 V
